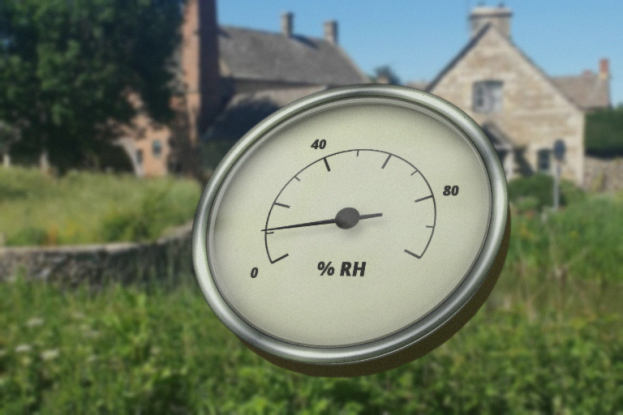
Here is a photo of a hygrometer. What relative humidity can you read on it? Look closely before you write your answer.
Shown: 10 %
